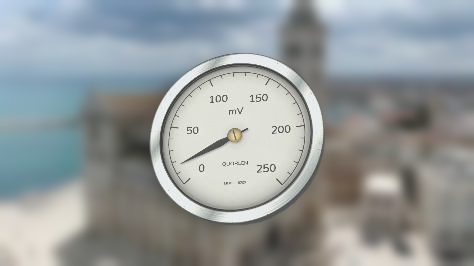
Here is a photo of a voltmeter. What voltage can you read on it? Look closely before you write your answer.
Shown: 15 mV
